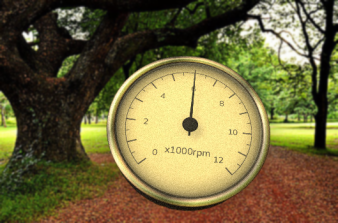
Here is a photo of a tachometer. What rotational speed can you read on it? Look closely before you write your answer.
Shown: 6000 rpm
